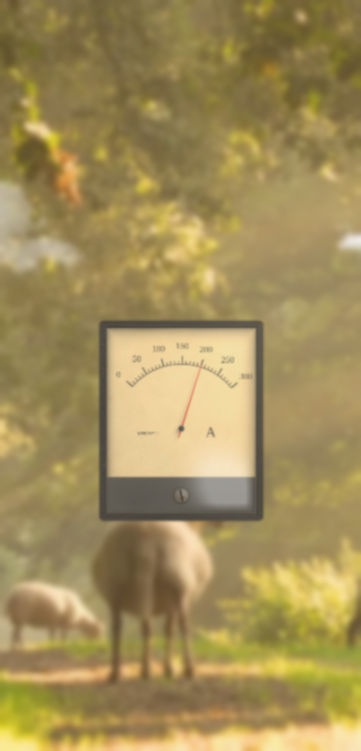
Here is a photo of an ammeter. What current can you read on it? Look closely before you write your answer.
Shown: 200 A
